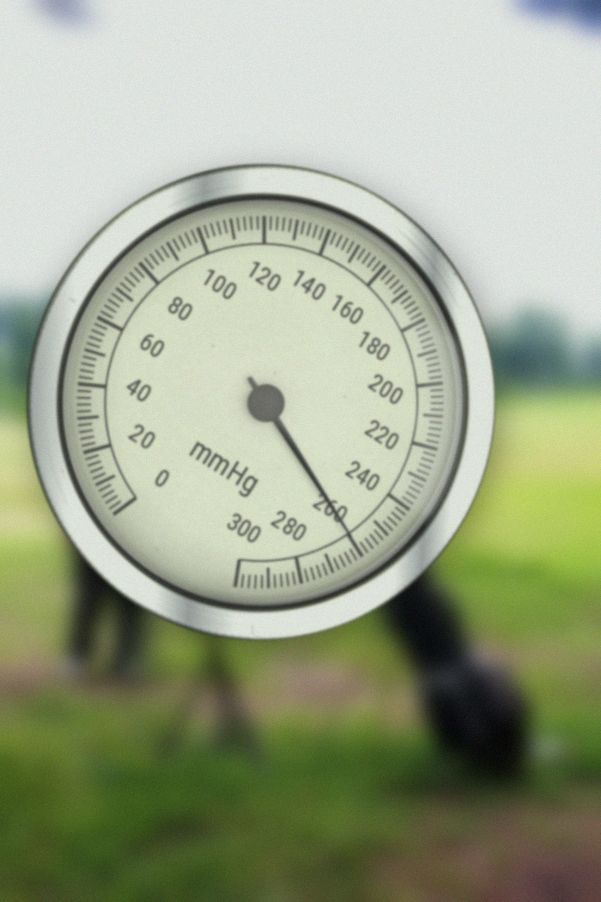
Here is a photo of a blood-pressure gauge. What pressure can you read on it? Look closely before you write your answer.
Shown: 260 mmHg
